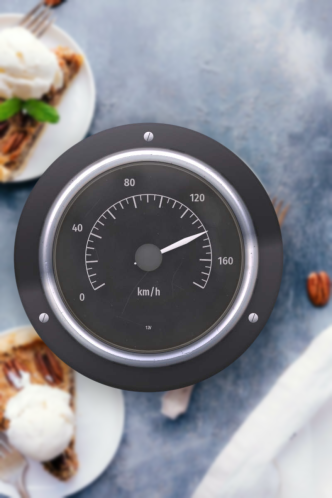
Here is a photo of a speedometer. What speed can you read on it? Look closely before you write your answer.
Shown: 140 km/h
